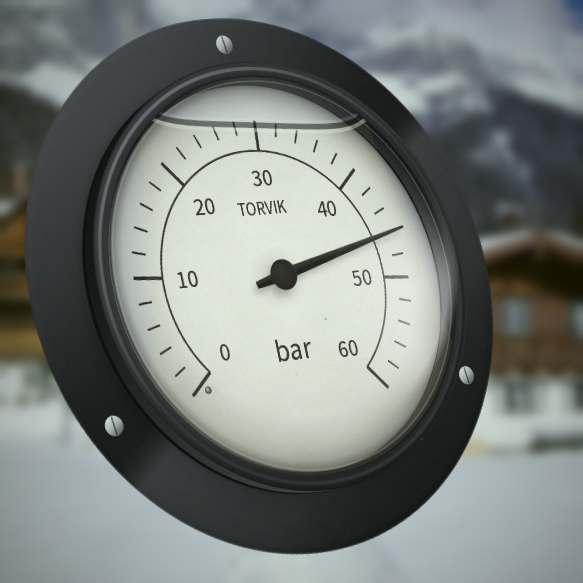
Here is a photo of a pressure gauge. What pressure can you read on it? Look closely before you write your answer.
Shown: 46 bar
